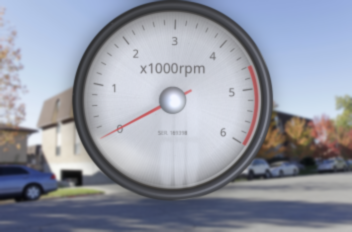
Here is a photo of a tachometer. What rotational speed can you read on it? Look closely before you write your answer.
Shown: 0 rpm
